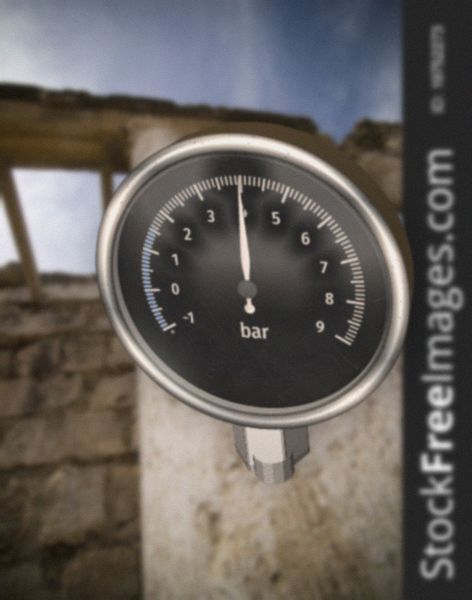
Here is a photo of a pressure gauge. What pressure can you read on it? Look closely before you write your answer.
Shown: 4 bar
